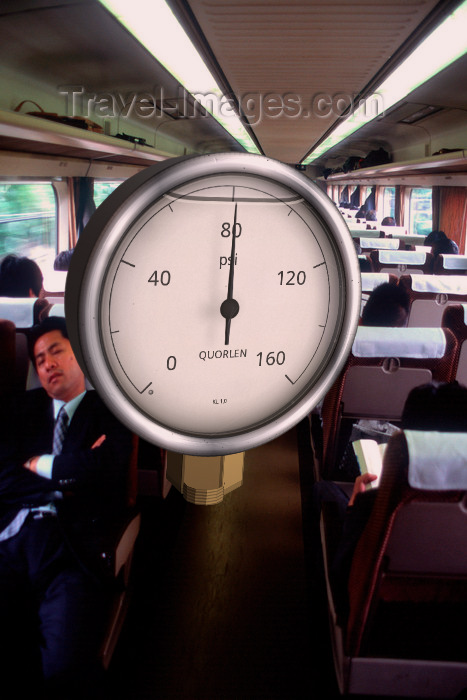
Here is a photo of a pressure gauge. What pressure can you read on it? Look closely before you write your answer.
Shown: 80 psi
